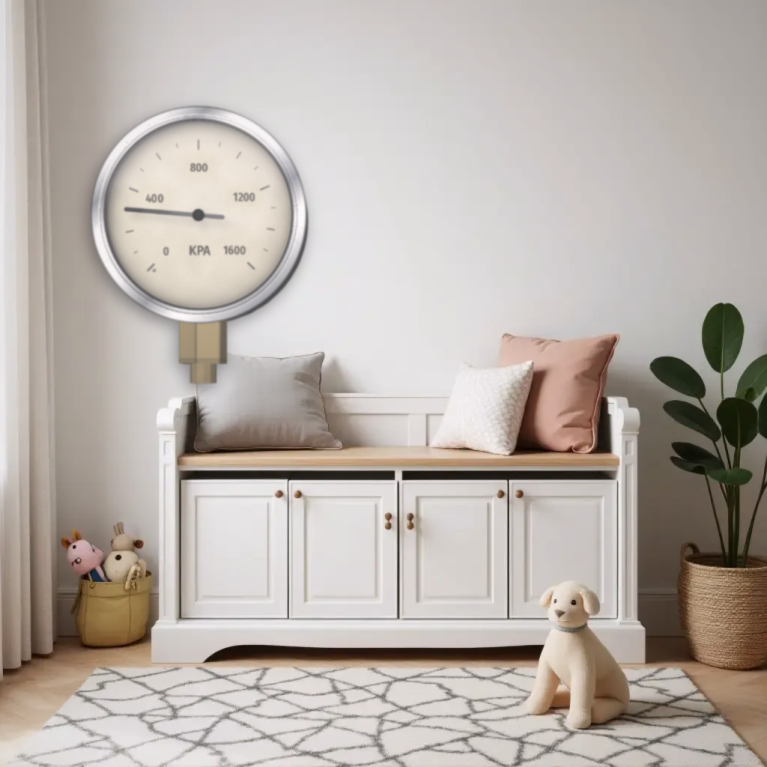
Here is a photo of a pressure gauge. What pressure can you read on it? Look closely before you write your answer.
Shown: 300 kPa
